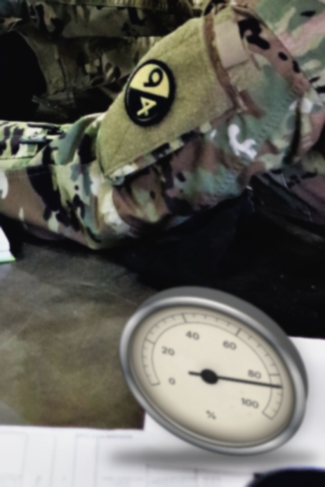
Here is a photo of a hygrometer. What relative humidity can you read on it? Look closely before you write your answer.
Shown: 84 %
